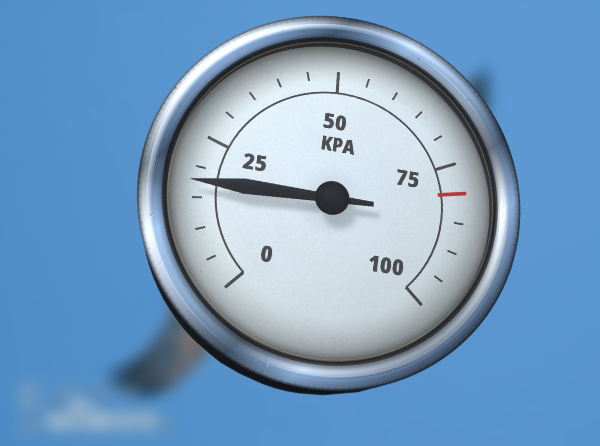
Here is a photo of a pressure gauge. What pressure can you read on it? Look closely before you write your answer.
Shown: 17.5 kPa
